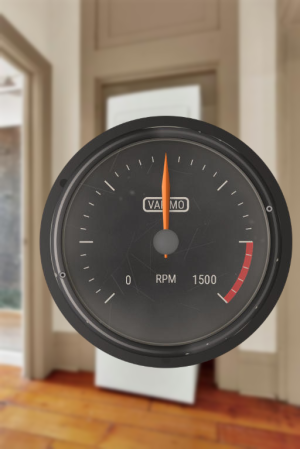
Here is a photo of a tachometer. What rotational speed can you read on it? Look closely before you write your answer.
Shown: 750 rpm
